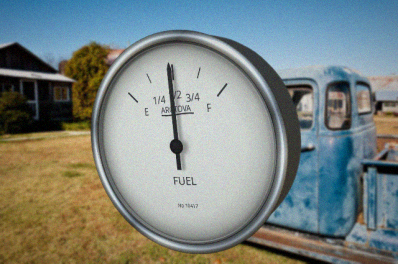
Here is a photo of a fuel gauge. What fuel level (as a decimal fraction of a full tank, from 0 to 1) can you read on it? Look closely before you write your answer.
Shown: 0.5
